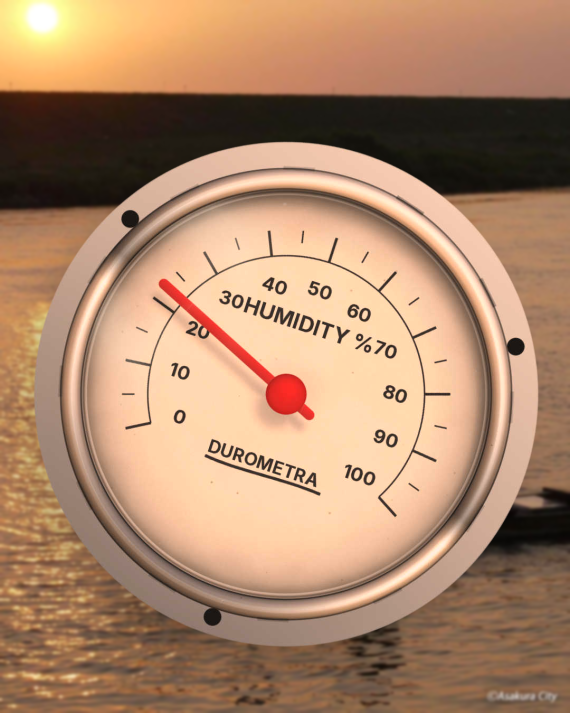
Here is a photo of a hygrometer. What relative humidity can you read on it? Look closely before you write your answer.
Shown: 22.5 %
